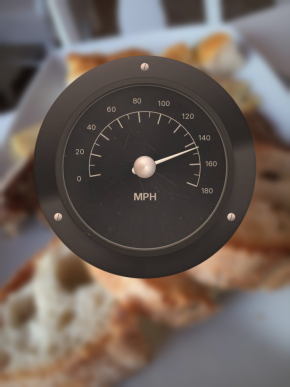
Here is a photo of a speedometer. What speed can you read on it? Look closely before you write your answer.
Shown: 145 mph
